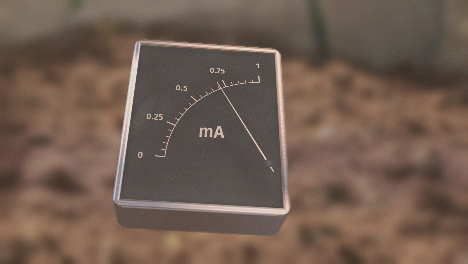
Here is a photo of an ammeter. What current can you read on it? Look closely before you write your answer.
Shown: 0.7 mA
